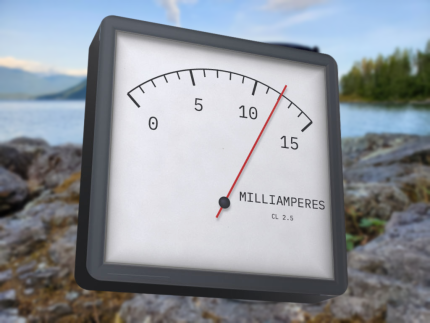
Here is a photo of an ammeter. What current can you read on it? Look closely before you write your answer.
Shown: 12 mA
